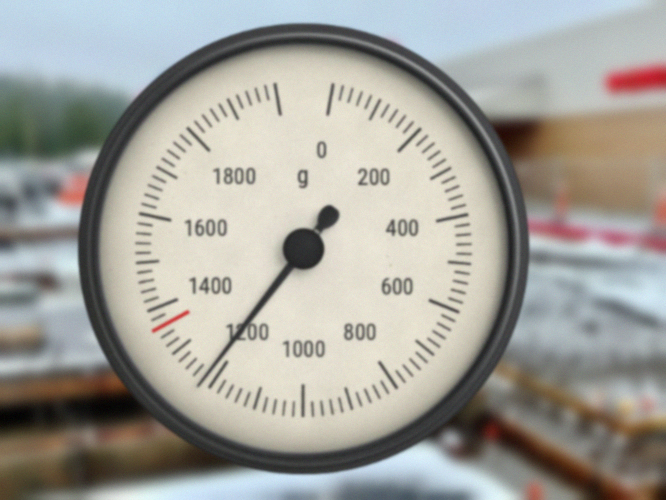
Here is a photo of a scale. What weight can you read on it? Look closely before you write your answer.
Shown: 1220 g
